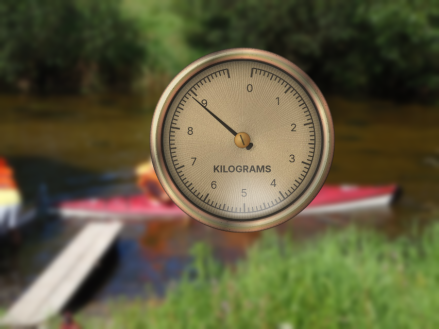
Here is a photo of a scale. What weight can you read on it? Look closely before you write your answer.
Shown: 8.9 kg
